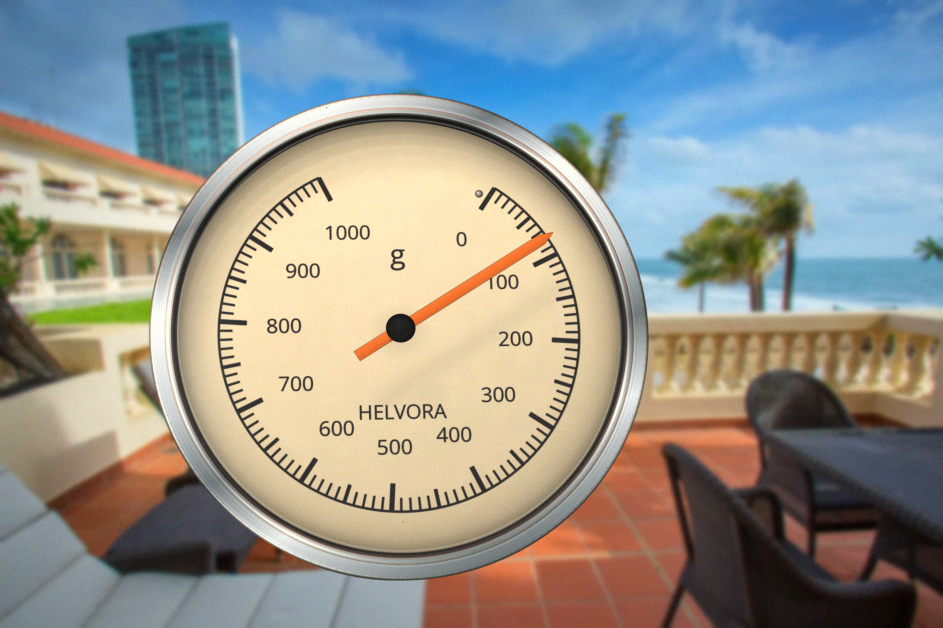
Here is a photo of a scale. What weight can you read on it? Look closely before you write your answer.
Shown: 80 g
